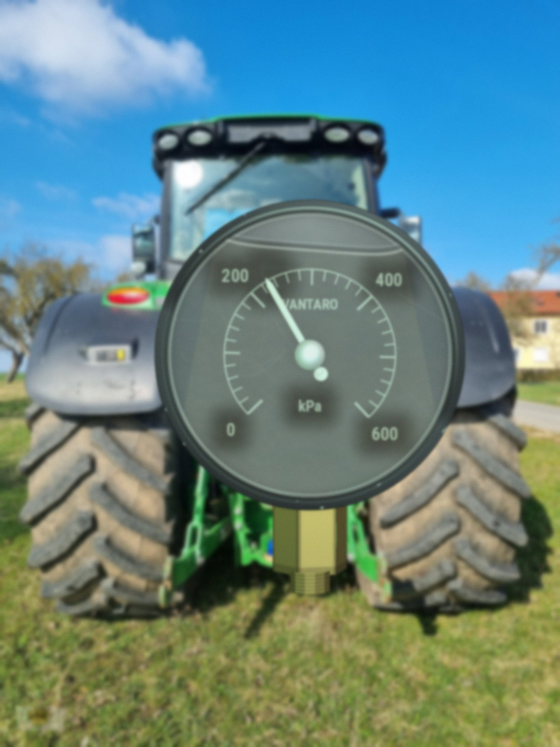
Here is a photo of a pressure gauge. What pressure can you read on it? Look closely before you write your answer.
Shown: 230 kPa
